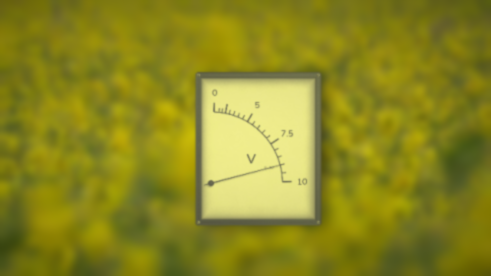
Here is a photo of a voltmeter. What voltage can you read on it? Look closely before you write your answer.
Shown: 9 V
